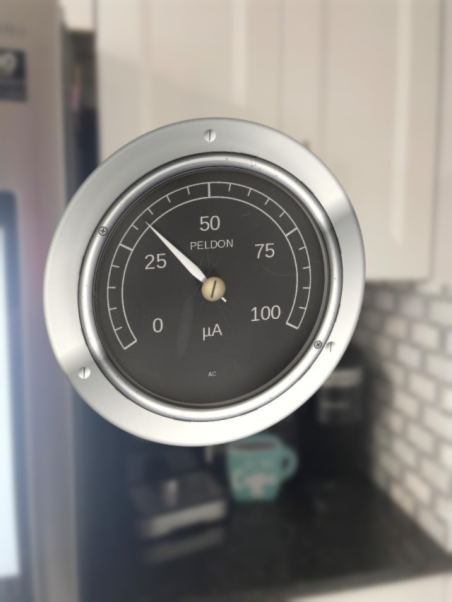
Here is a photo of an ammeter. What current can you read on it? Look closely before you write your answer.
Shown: 32.5 µA
